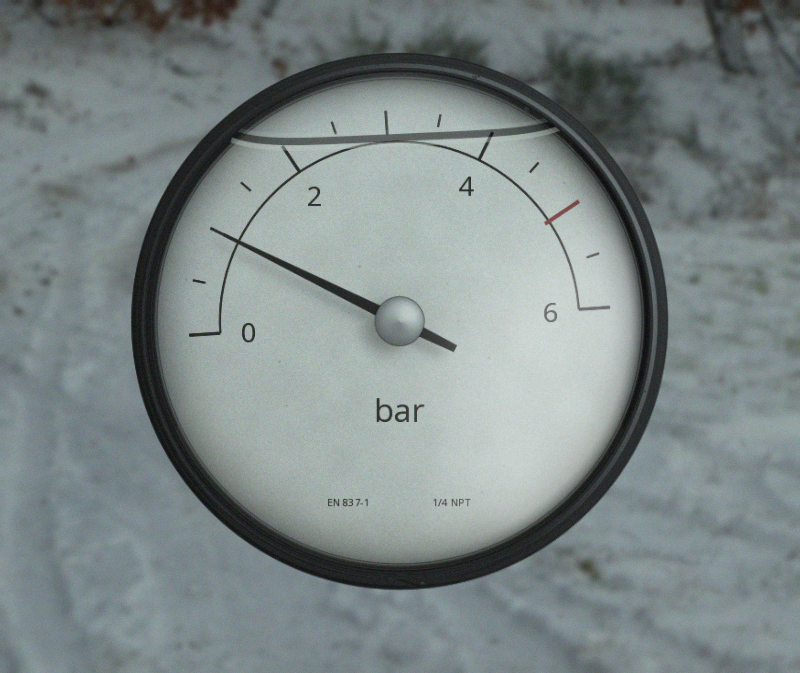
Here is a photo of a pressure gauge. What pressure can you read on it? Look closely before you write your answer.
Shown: 1 bar
